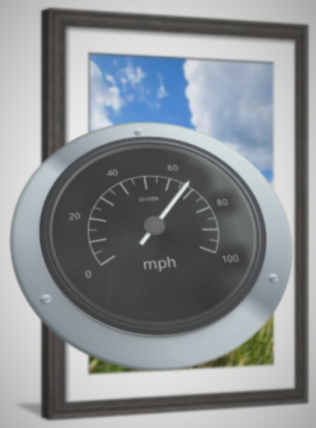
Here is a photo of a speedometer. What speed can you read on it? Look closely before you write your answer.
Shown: 67.5 mph
